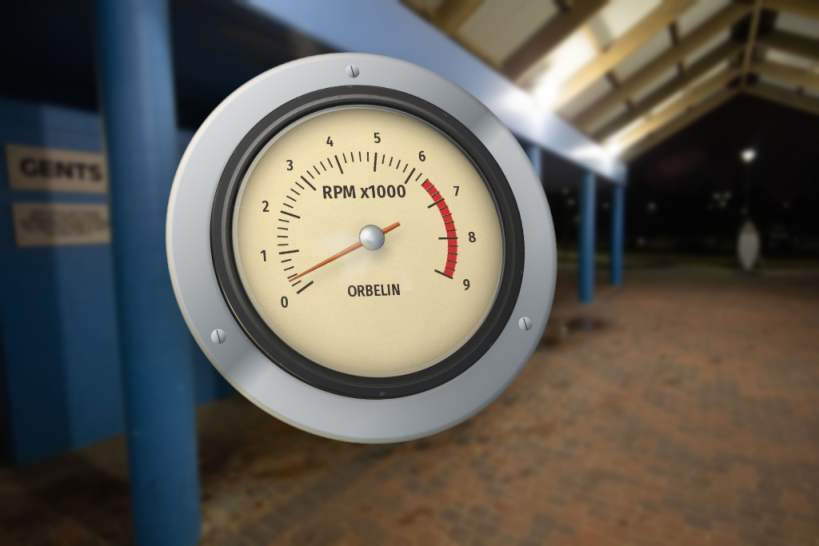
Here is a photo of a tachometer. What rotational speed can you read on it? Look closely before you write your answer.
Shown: 300 rpm
